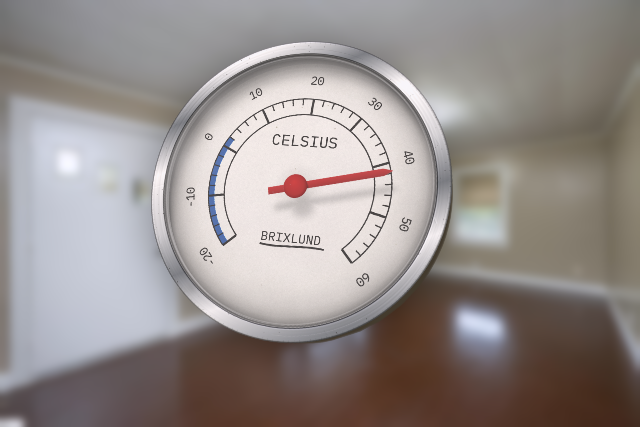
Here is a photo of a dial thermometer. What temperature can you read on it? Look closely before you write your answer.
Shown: 42 °C
